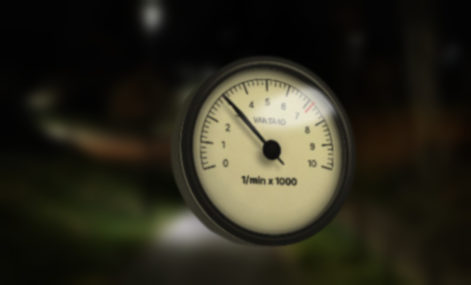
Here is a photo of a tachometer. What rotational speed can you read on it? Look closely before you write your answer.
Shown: 3000 rpm
